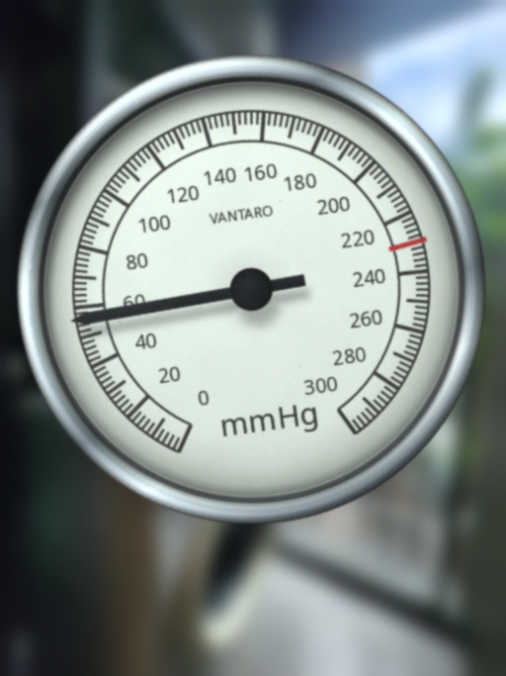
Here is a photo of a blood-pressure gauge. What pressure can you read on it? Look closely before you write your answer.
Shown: 56 mmHg
